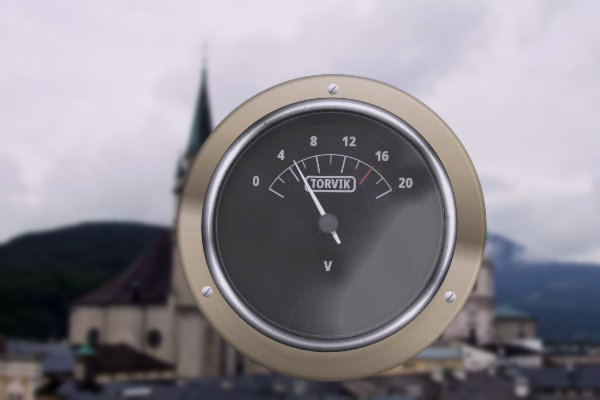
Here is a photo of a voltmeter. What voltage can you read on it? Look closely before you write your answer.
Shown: 5 V
